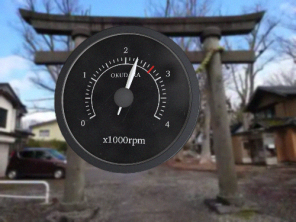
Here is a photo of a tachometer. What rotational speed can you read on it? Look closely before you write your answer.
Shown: 2300 rpm
